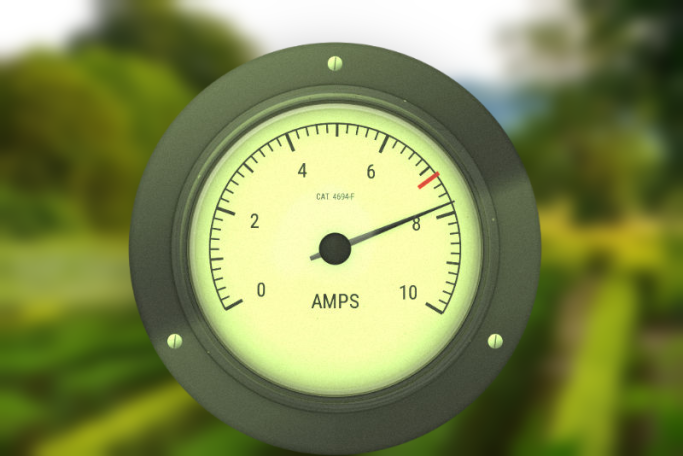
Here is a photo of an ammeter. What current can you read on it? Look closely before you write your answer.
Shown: 7.8 A
